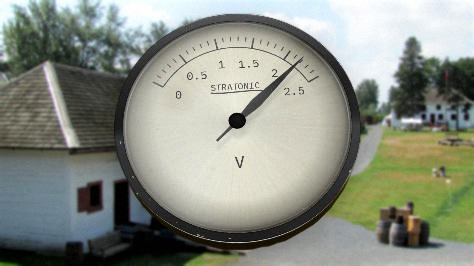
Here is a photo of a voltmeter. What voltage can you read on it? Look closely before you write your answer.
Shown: 2.2 V
